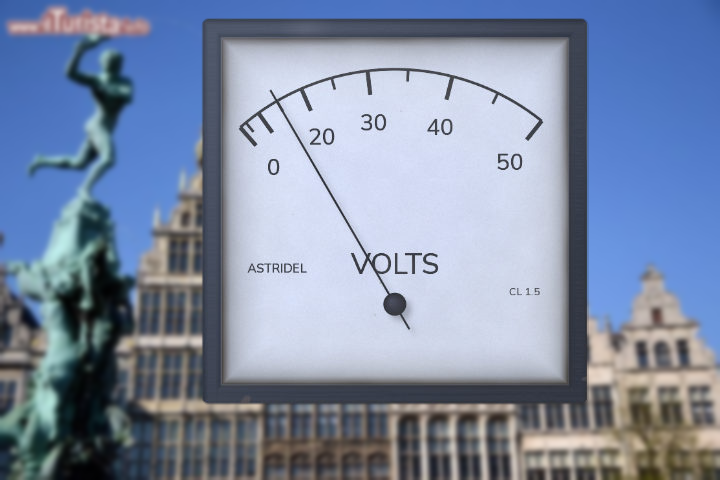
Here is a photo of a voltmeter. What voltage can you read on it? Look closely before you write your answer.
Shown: 15 V
